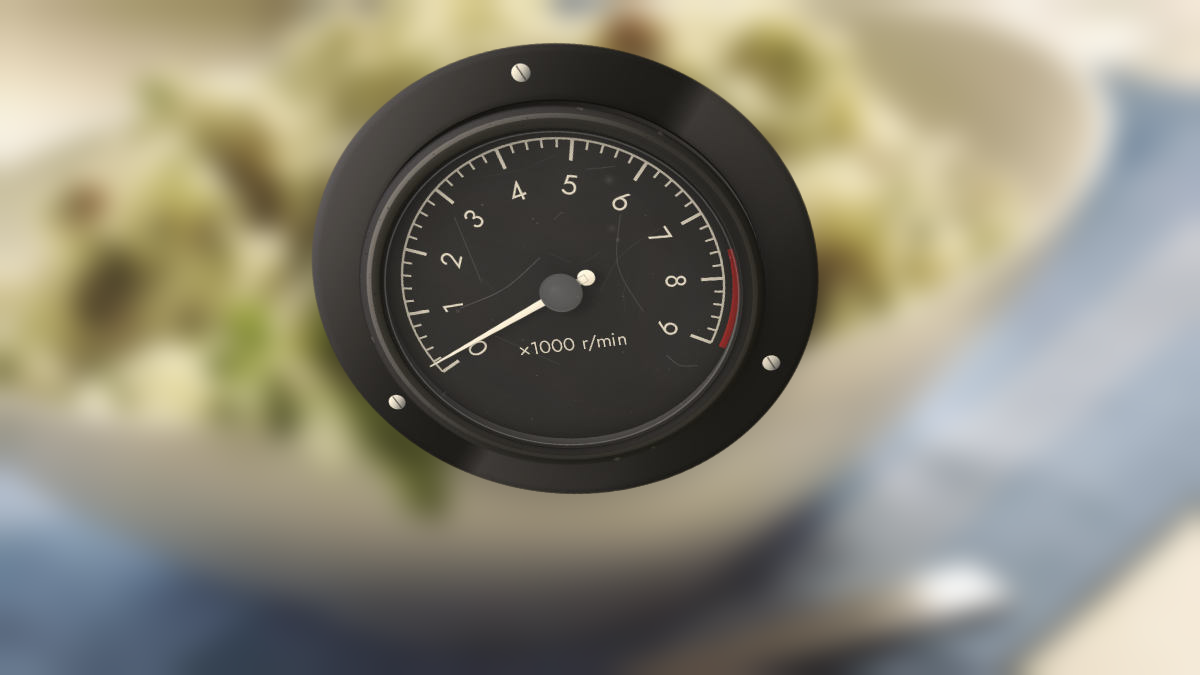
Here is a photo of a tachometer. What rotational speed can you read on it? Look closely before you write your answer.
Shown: 200 rpm
